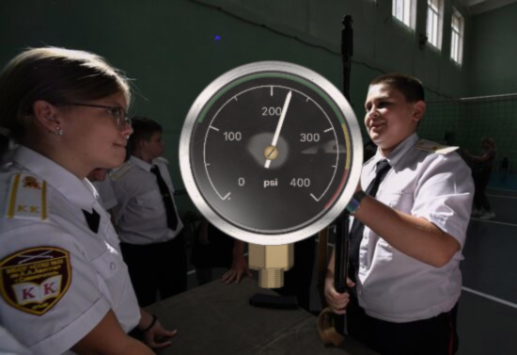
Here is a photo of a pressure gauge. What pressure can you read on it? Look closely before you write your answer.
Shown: 225 psi
